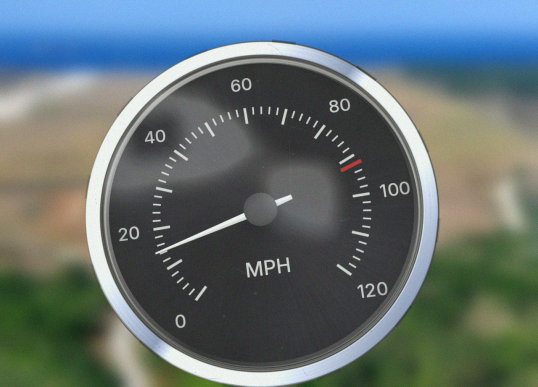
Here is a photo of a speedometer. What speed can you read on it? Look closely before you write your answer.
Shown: 14 mph
